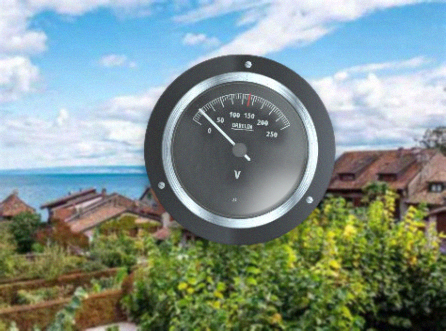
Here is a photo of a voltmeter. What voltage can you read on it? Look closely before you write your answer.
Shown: 25 V
